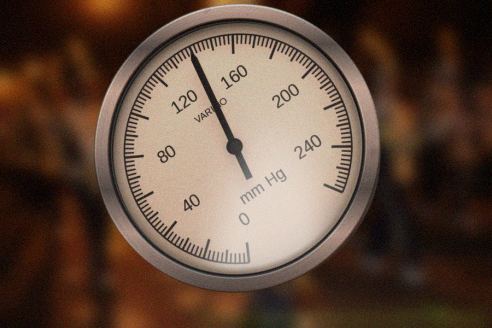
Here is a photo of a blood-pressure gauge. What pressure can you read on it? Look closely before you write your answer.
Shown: 140 mmHg
